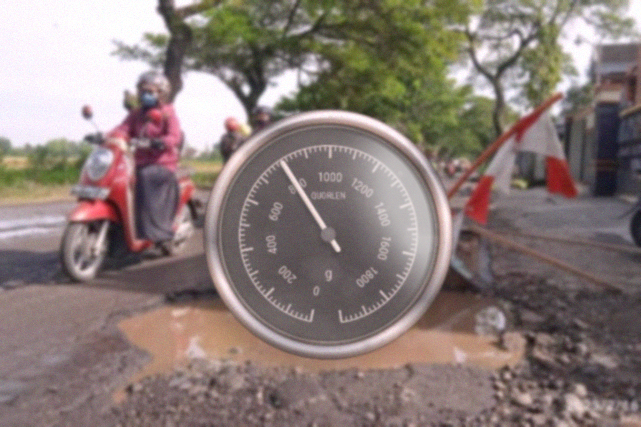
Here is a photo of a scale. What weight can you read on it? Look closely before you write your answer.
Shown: 800 g
